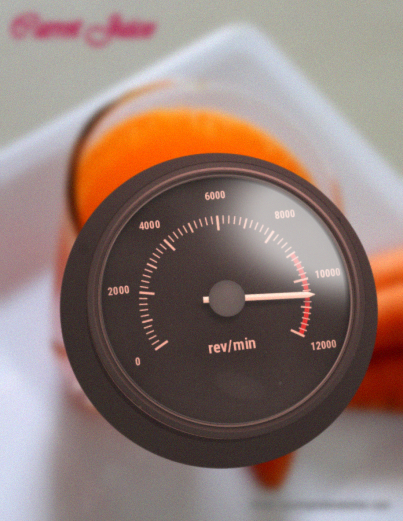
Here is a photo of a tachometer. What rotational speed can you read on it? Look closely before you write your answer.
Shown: 10600 rpm
